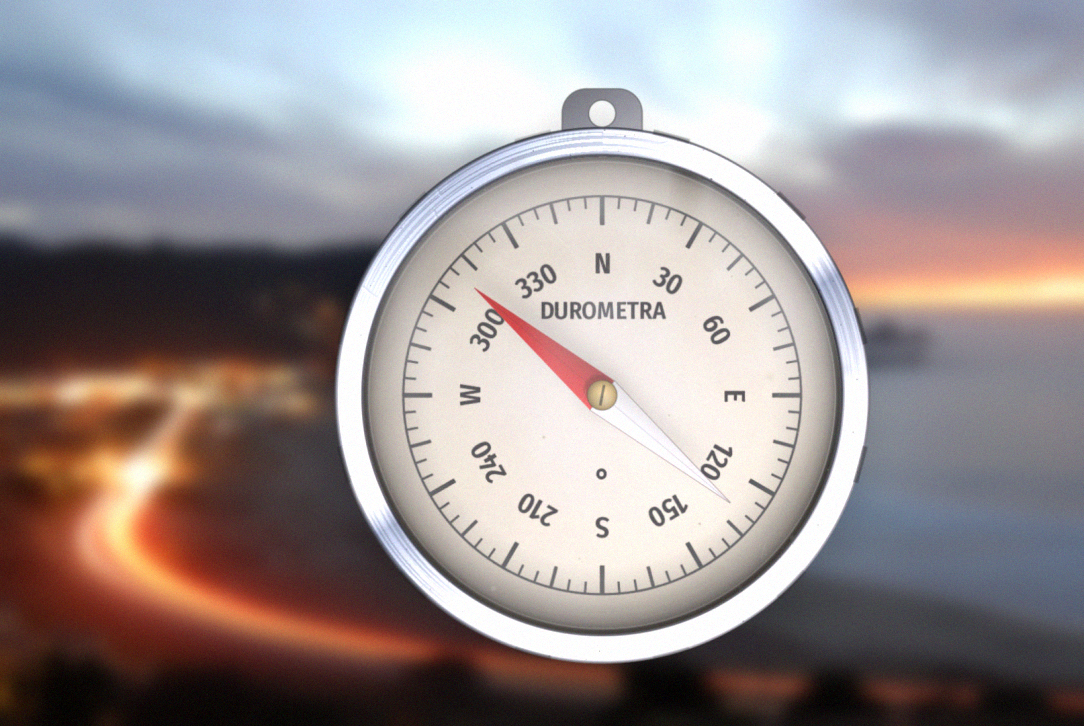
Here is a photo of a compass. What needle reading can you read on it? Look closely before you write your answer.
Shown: 310 °
